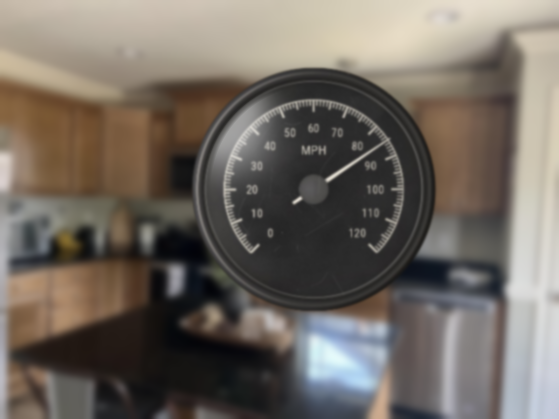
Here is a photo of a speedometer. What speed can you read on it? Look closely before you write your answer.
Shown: 85 mph
